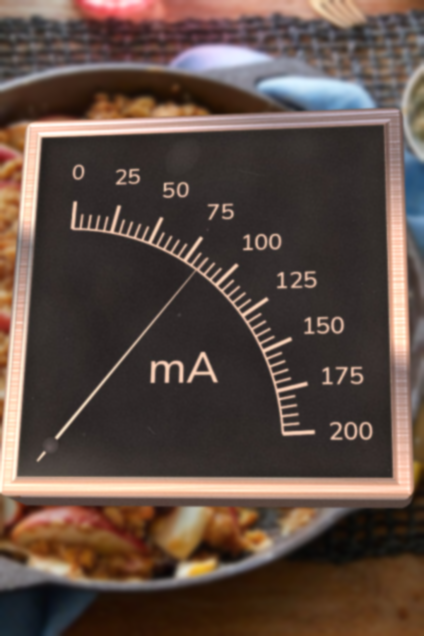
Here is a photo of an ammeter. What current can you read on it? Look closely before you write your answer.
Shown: 85 mA
